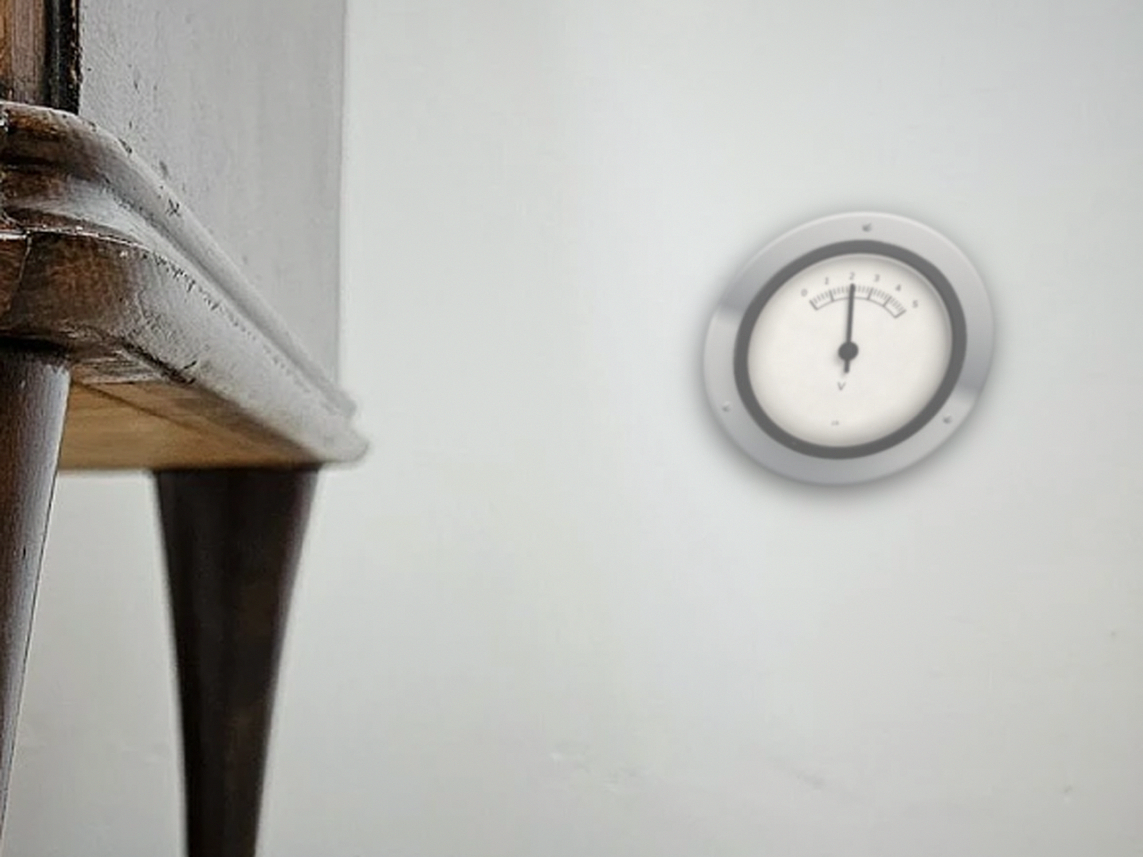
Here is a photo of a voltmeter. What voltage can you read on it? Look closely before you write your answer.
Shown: 2 V
